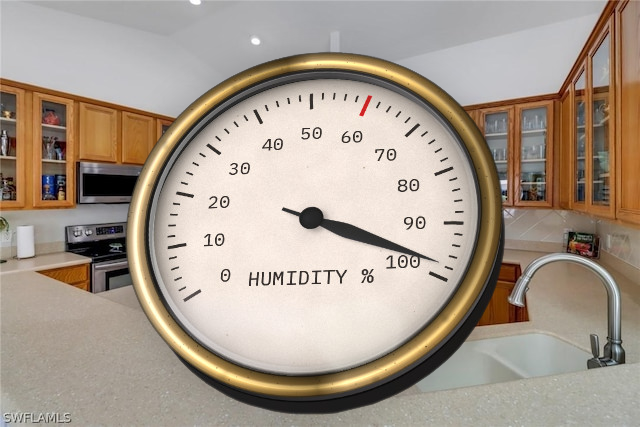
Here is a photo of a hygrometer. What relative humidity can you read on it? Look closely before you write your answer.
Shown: 98 %
